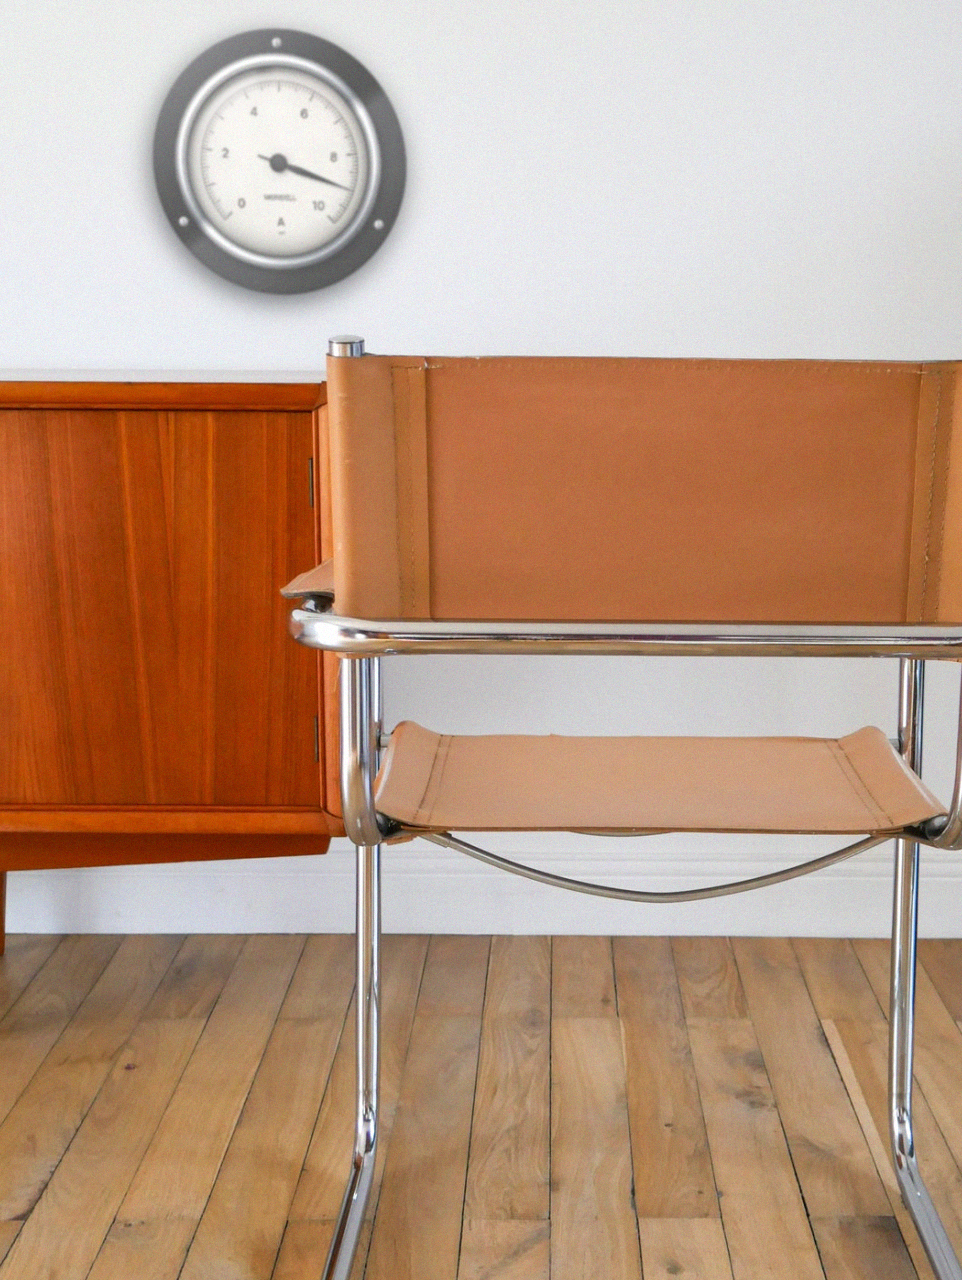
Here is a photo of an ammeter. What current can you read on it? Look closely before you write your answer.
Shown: 9 A
